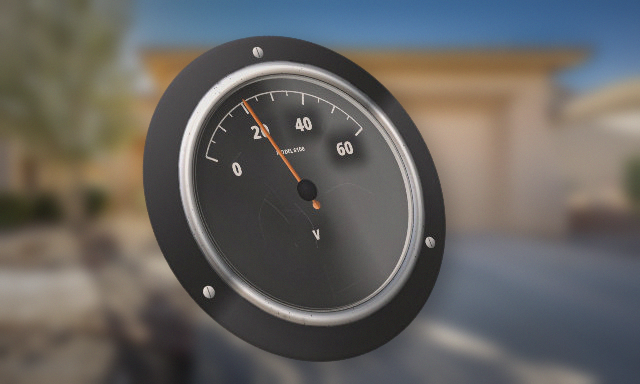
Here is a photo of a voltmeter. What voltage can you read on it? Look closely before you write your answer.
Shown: 20 V
